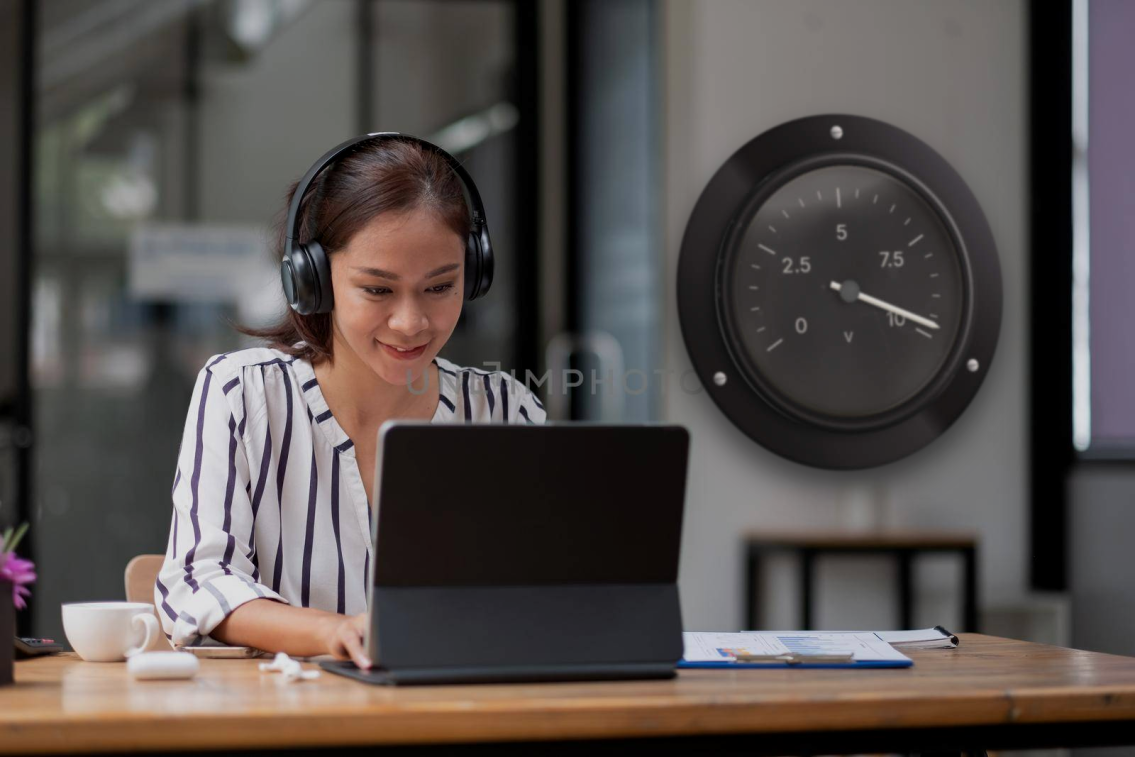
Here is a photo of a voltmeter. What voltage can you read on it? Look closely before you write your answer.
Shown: 9.75 V
